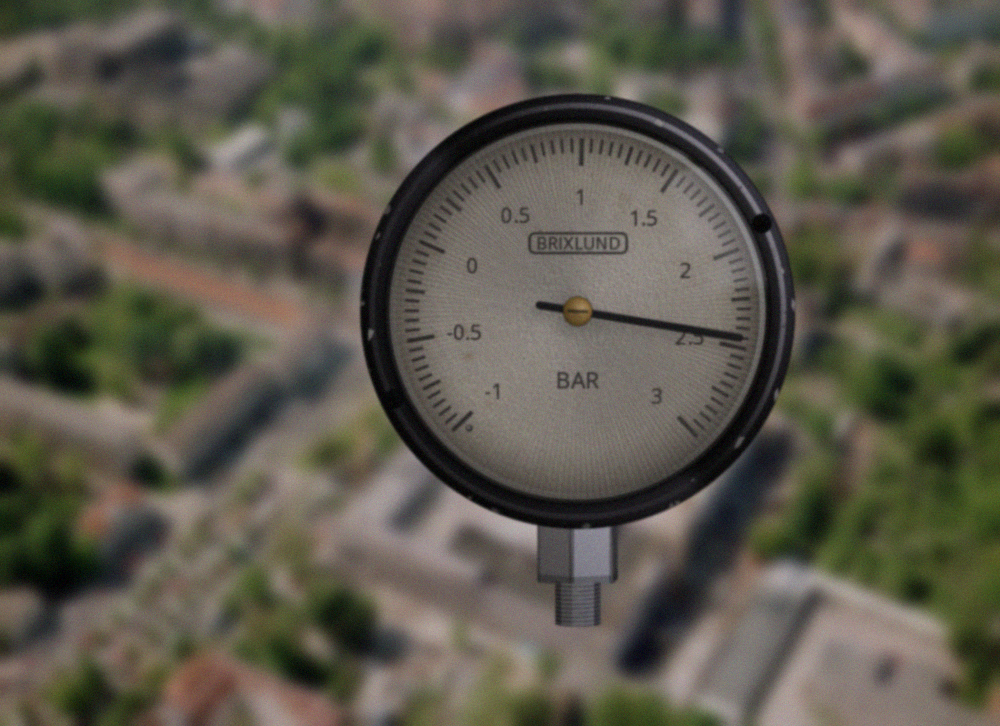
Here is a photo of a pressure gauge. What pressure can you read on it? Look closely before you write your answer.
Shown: 2.45 bar
